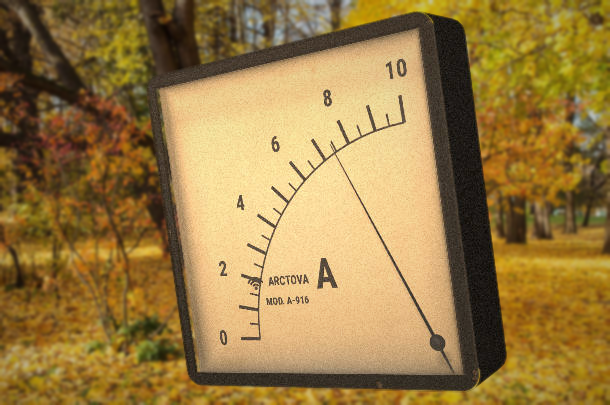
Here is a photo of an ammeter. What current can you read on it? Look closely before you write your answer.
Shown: 7.5 A
